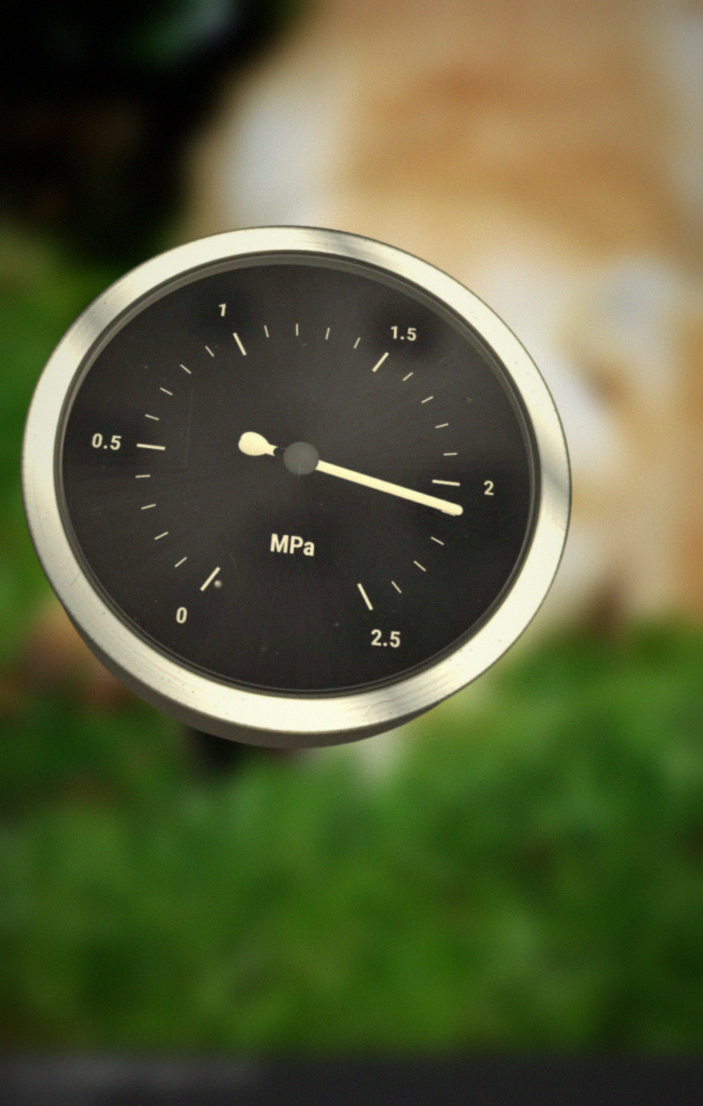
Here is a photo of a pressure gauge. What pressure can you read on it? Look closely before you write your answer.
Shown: 2.1 MPa
